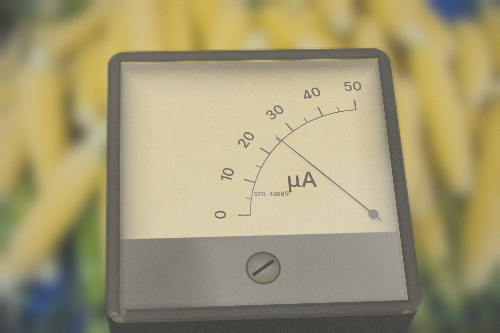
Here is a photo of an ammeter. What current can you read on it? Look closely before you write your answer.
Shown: 25 µA
